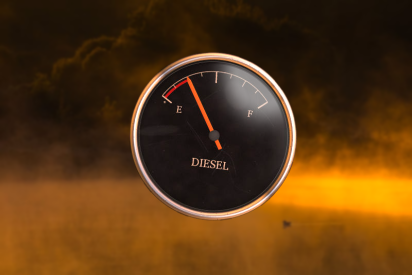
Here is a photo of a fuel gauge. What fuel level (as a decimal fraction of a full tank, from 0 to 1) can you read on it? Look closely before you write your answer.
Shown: 0.25
